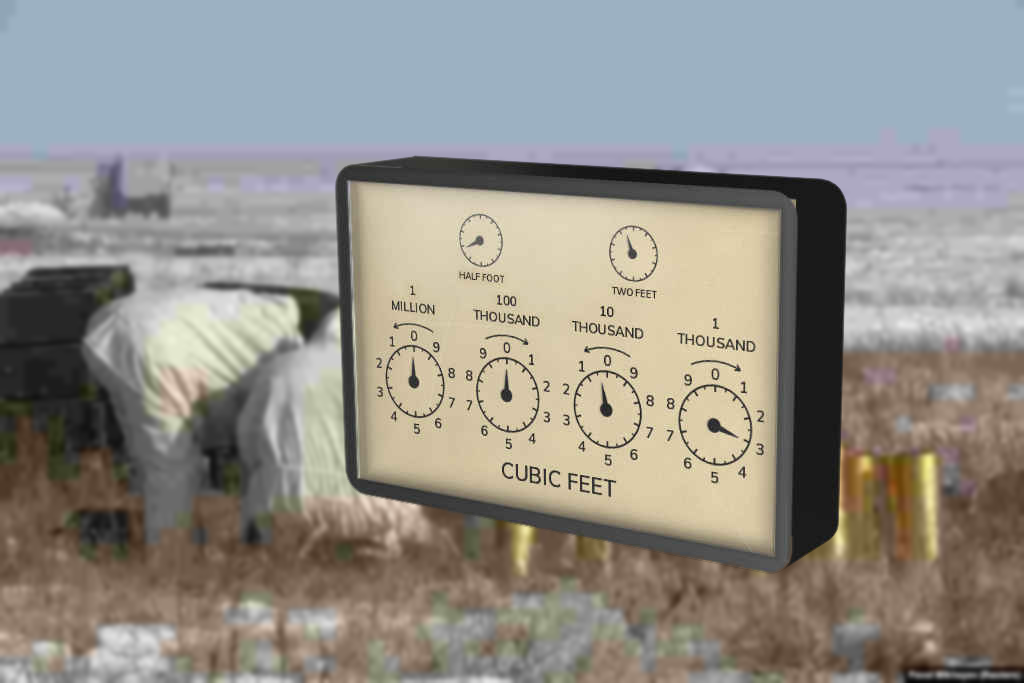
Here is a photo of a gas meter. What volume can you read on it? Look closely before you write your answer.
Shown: 300 ft³
